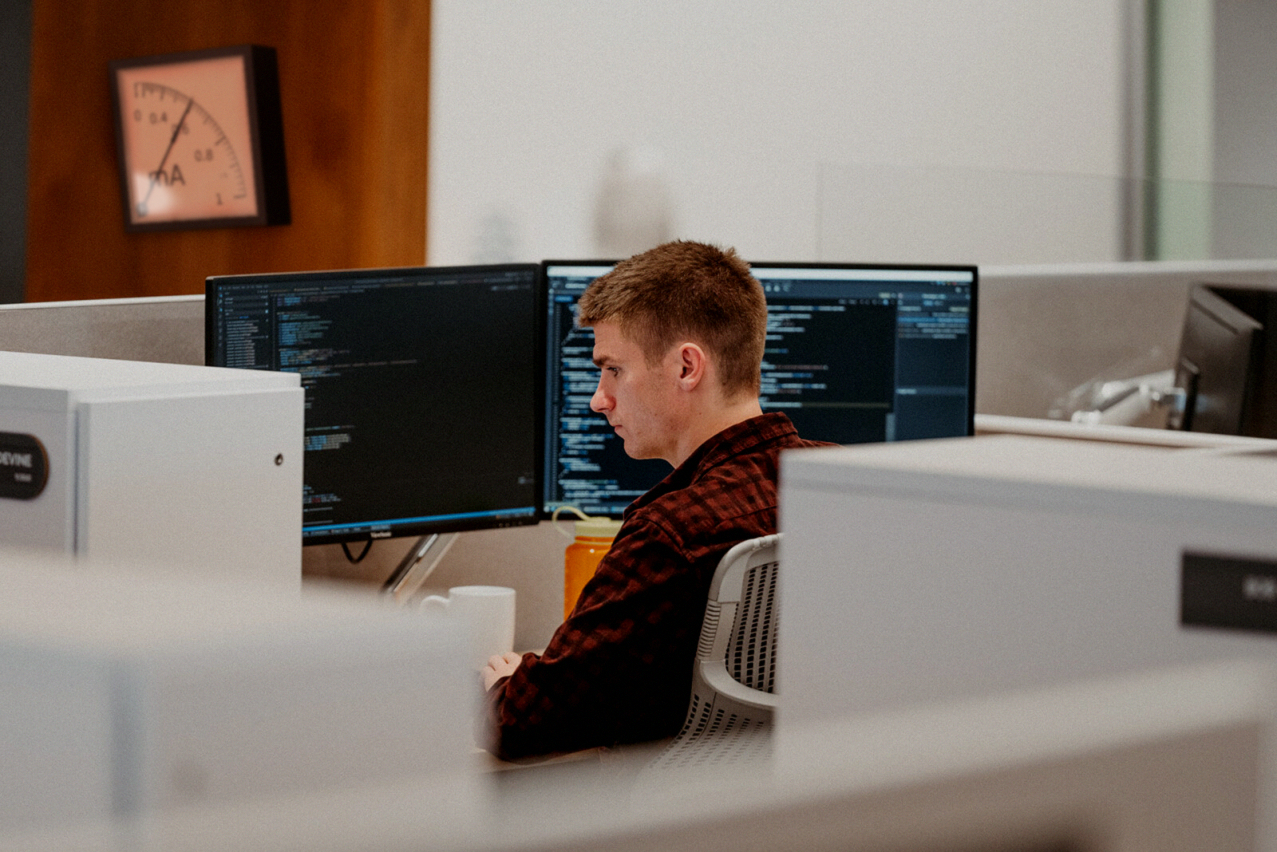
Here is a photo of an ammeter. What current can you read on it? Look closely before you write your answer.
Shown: 0.6 mA
